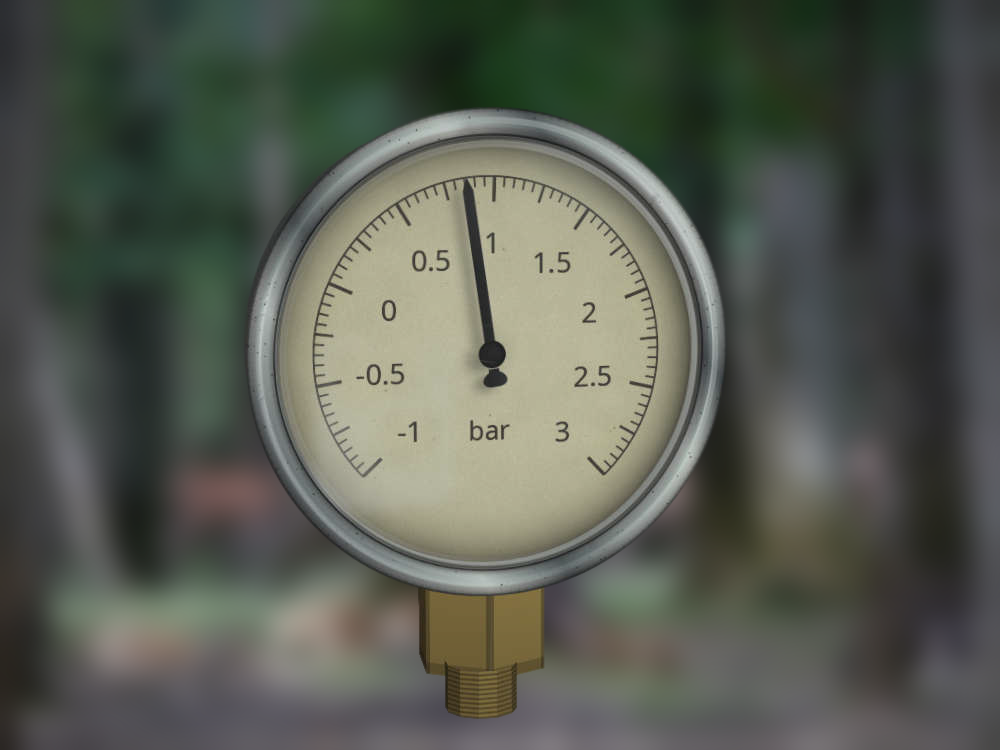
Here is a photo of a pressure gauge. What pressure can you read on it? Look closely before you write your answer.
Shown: 0.85 bar
